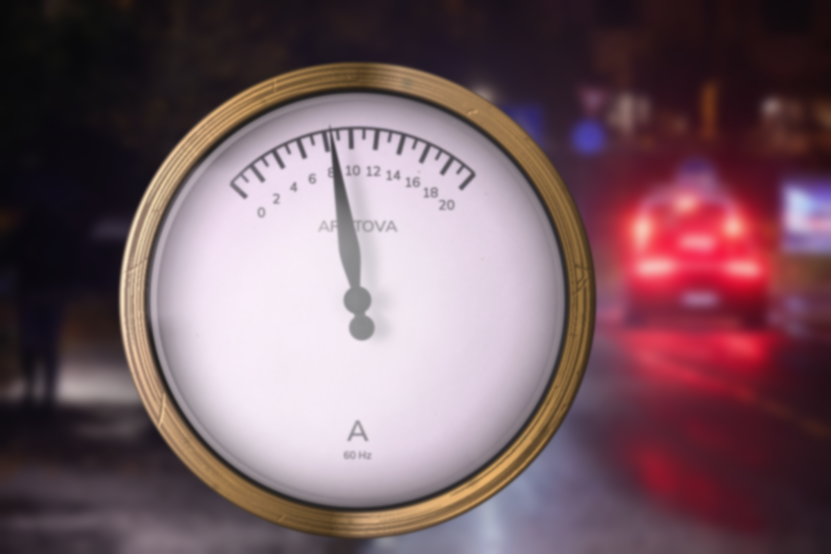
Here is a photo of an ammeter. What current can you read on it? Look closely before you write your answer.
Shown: 8.5 A
